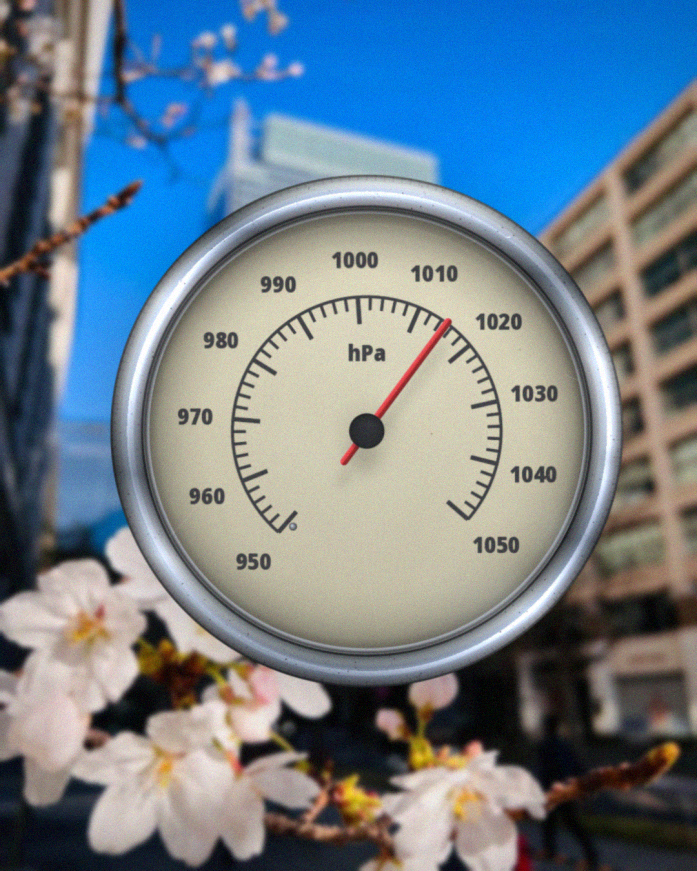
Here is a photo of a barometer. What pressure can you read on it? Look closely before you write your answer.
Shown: 1015 hPa
